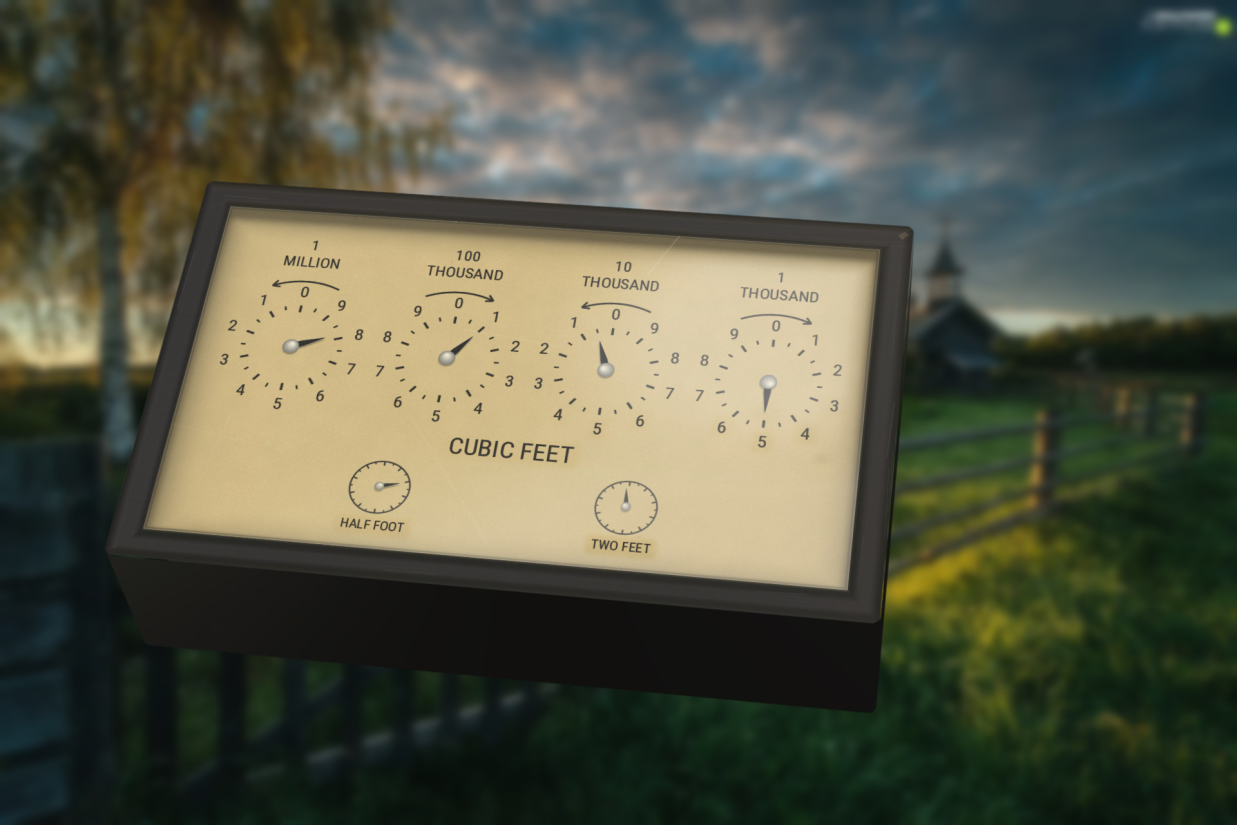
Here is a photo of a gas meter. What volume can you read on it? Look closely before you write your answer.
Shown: 810500 ft³
